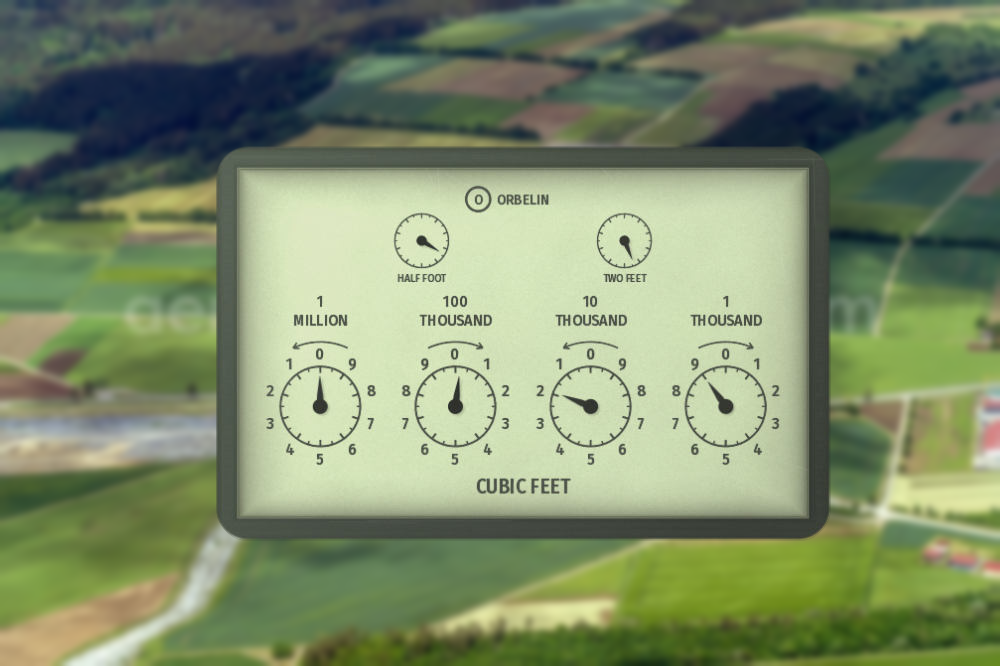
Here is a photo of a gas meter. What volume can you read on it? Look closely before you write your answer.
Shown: 1900 ft³
